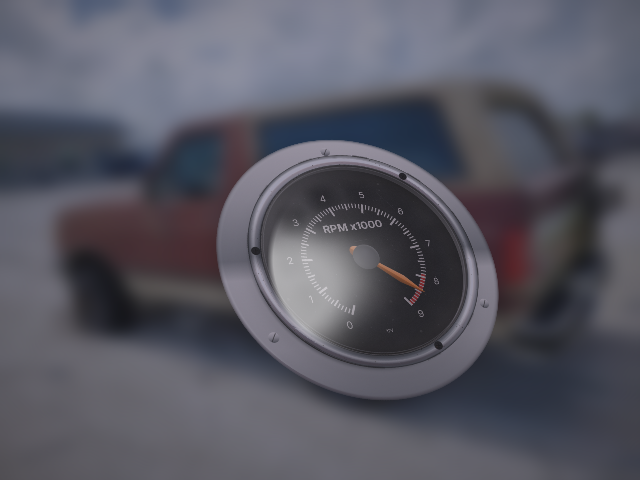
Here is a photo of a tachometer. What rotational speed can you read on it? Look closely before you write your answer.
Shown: 8500 rpm
